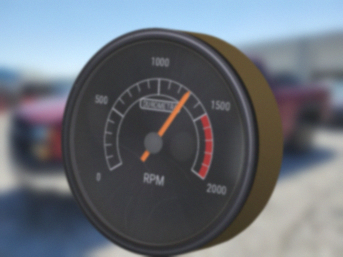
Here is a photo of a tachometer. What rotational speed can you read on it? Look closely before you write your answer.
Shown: 1300 rpm
